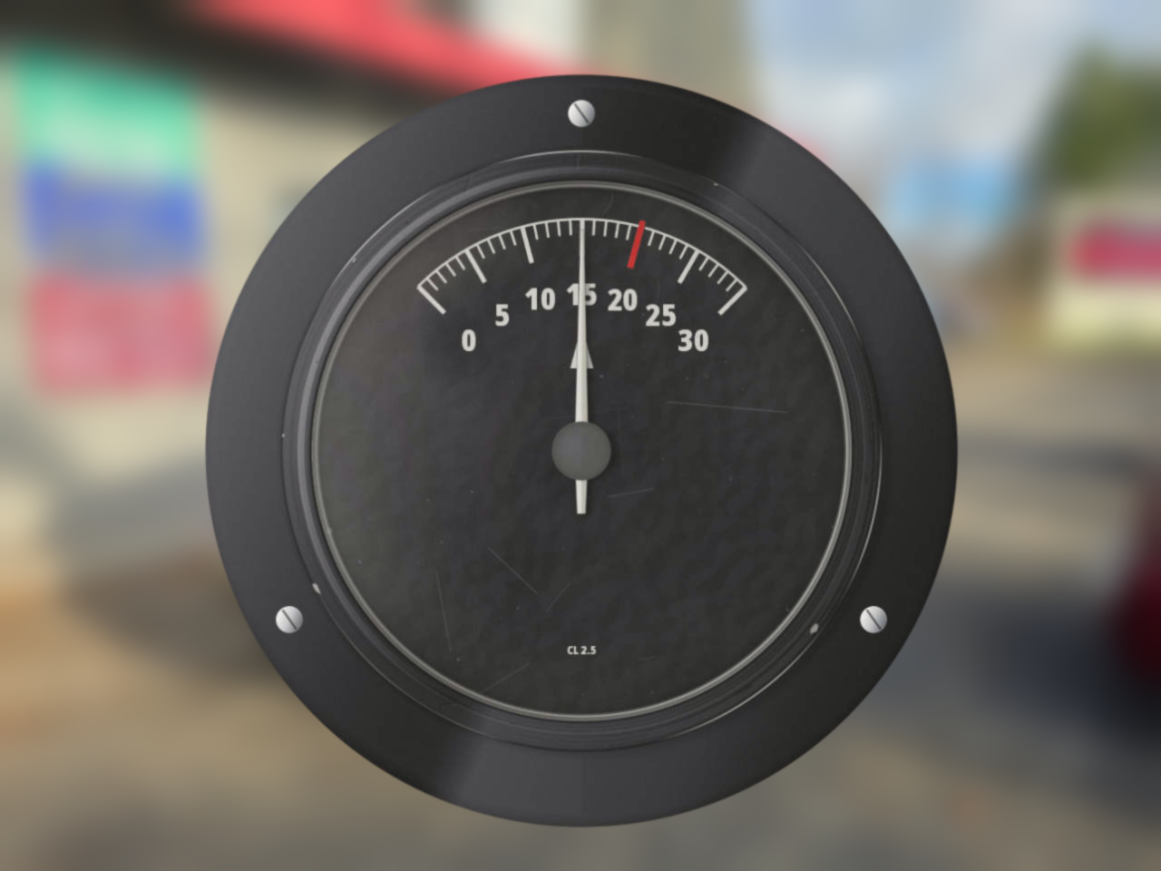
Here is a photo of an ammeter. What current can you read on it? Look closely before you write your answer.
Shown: 15 A
